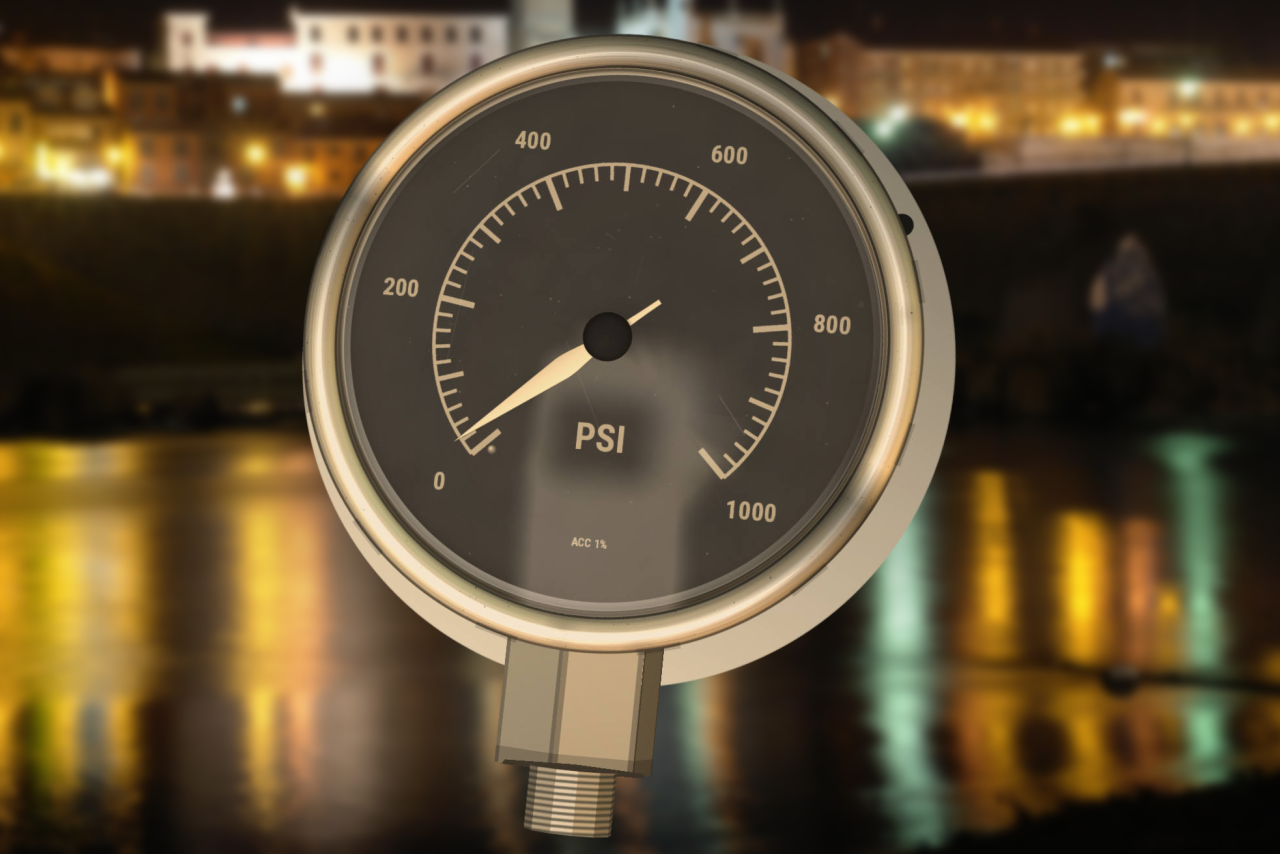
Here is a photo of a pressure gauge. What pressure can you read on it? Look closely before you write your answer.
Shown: 20 psi
